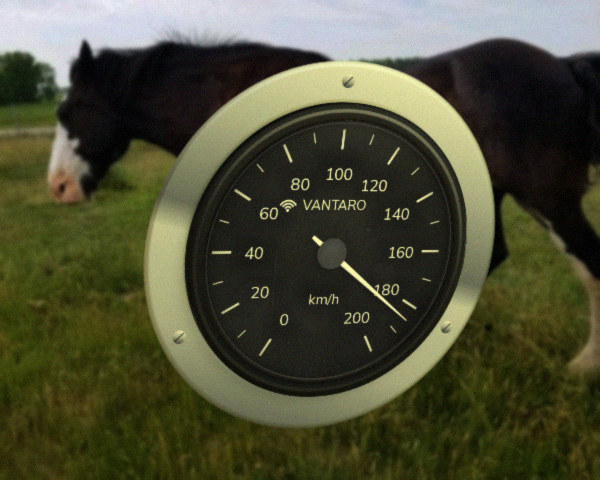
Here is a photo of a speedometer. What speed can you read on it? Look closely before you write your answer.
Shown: 185 km/h
